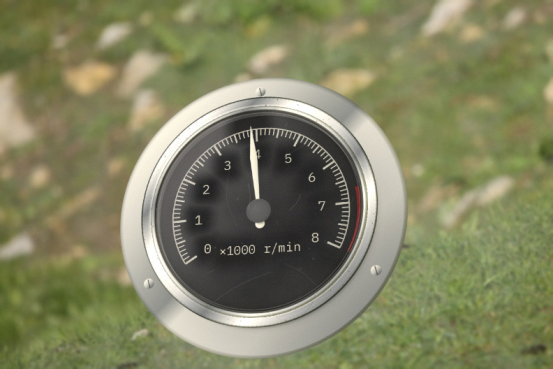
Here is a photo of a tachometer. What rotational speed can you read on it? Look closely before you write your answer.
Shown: 3900 rpm
